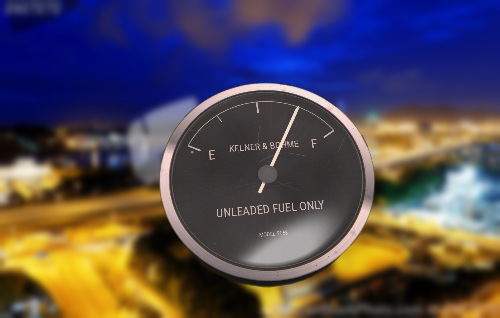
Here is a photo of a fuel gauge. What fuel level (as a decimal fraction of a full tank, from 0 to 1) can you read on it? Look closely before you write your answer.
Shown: 0.75
